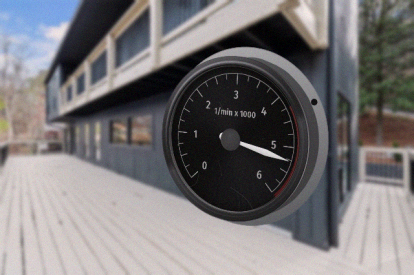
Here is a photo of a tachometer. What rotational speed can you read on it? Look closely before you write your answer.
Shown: 5250 rpm
